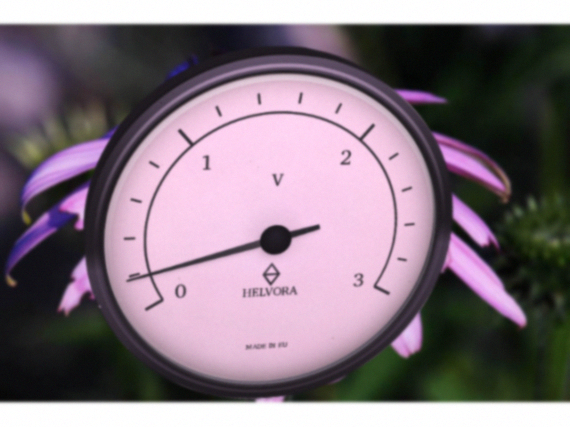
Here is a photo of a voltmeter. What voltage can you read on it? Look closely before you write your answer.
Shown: 0.2 V
